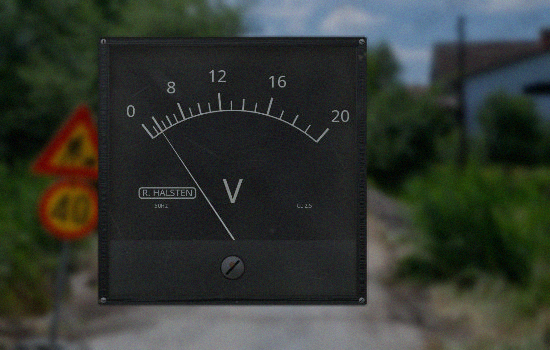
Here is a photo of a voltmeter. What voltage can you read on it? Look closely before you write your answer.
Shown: 4 V
